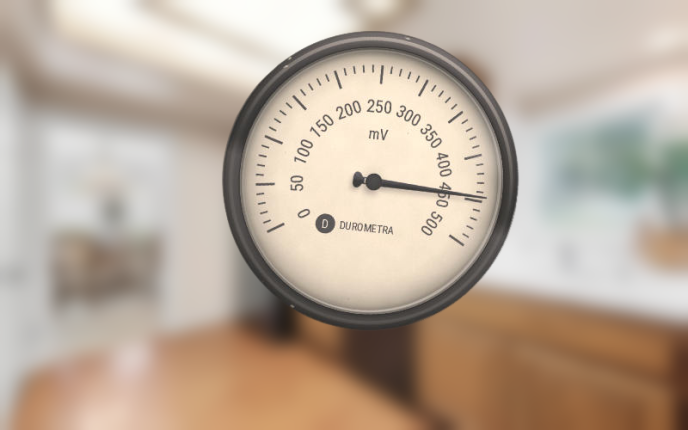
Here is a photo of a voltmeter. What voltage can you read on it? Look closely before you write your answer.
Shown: 445 mV
